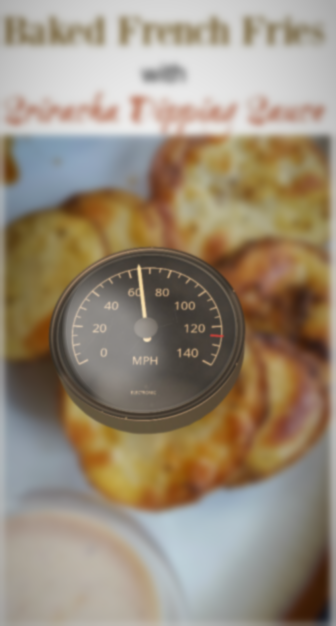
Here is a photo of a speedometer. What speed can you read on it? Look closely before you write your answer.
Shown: 65 mph
